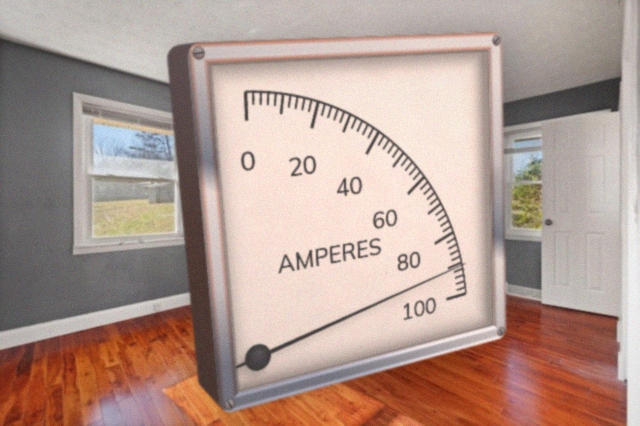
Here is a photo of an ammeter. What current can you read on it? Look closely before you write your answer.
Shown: 90 A
